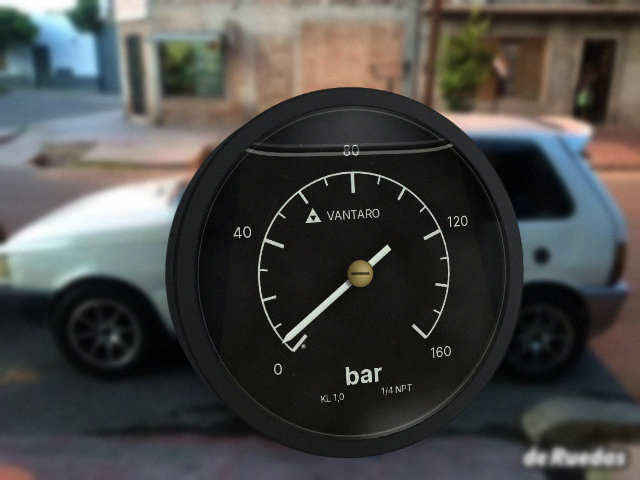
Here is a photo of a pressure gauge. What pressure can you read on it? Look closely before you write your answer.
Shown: 5 bar
